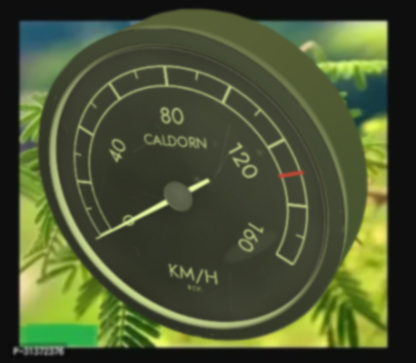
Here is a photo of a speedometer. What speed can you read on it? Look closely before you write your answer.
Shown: 0 km/h
